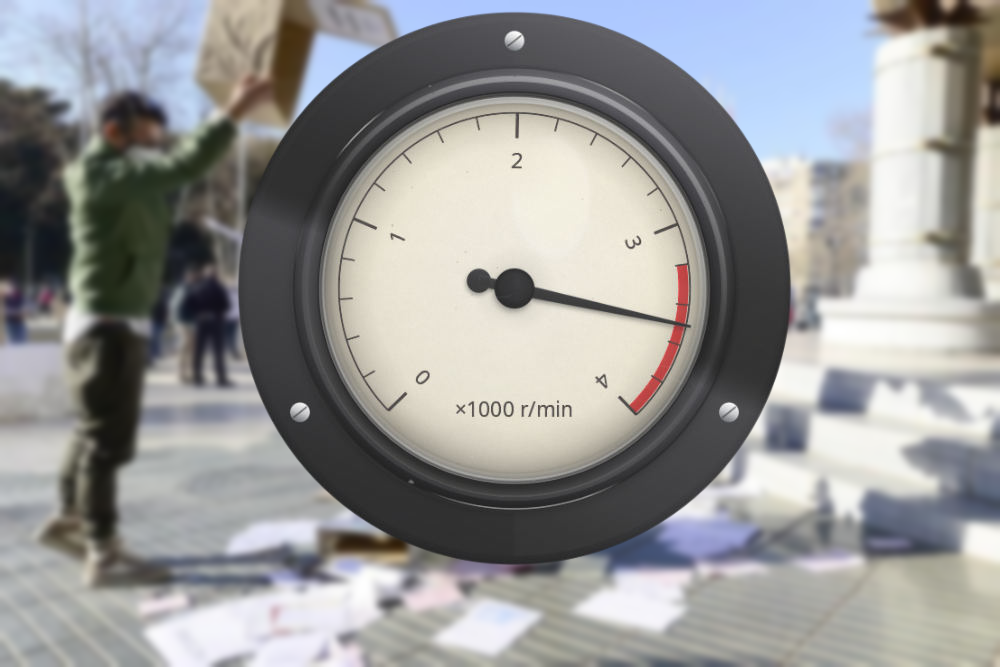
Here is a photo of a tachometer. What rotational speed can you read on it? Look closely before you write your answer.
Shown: 3500 rpm
